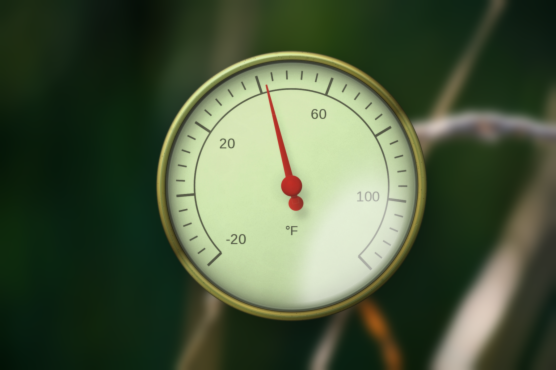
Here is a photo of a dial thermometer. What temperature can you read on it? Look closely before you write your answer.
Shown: 42 °F
